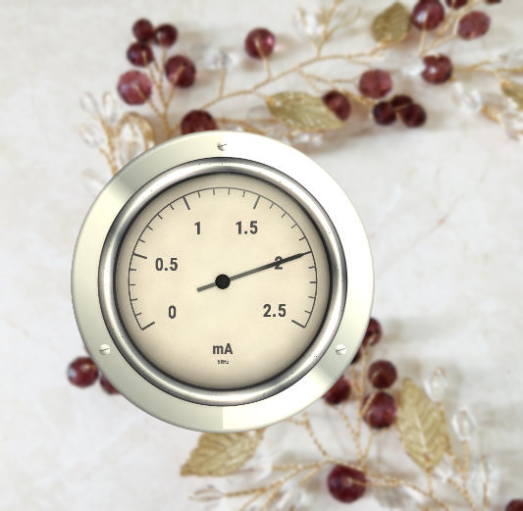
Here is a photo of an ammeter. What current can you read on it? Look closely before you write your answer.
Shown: 2 mA
